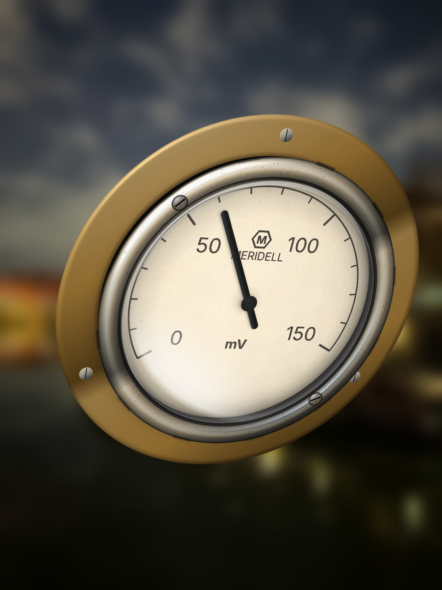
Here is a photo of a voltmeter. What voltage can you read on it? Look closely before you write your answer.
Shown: 60 mV
